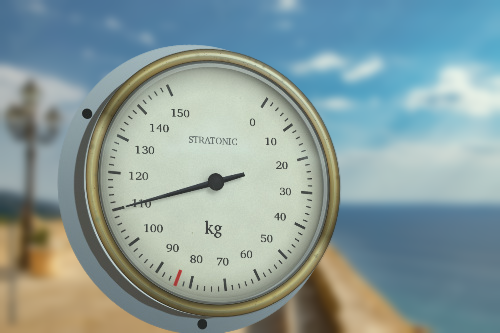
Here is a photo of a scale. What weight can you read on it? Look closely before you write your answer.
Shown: 110 kg
